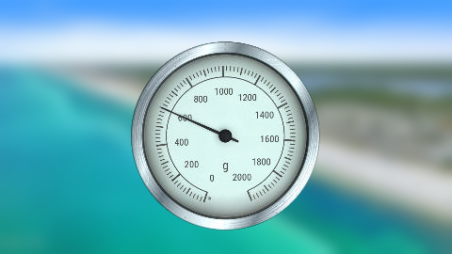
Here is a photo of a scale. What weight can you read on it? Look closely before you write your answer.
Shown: 600 g
